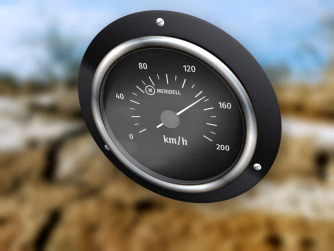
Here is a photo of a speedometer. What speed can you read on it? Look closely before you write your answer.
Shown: 145 km/h
